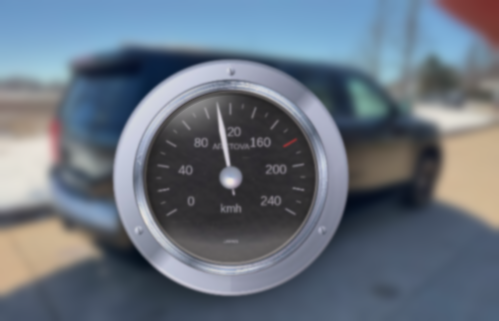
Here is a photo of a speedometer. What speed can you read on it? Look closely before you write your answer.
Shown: 110 km/h
